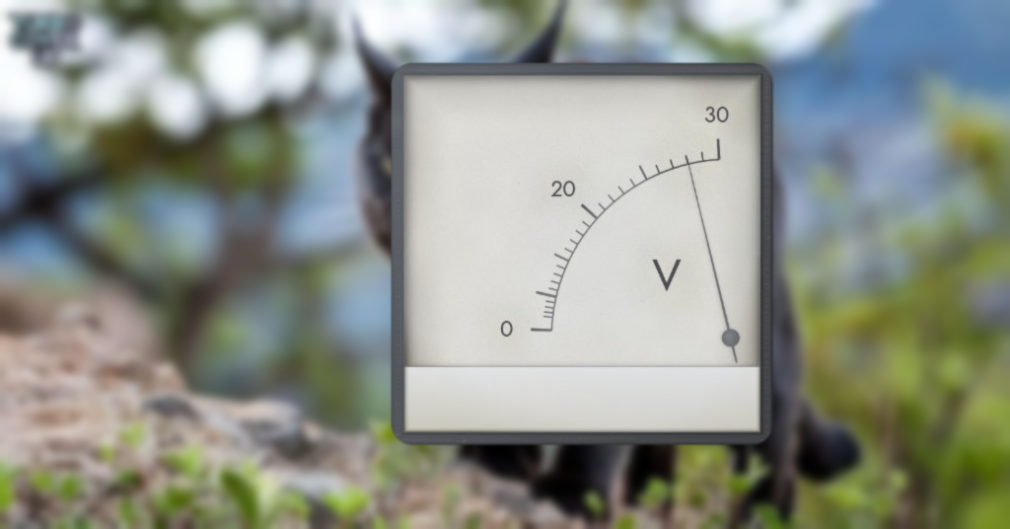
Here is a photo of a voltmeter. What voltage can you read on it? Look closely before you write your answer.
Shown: 28 V
